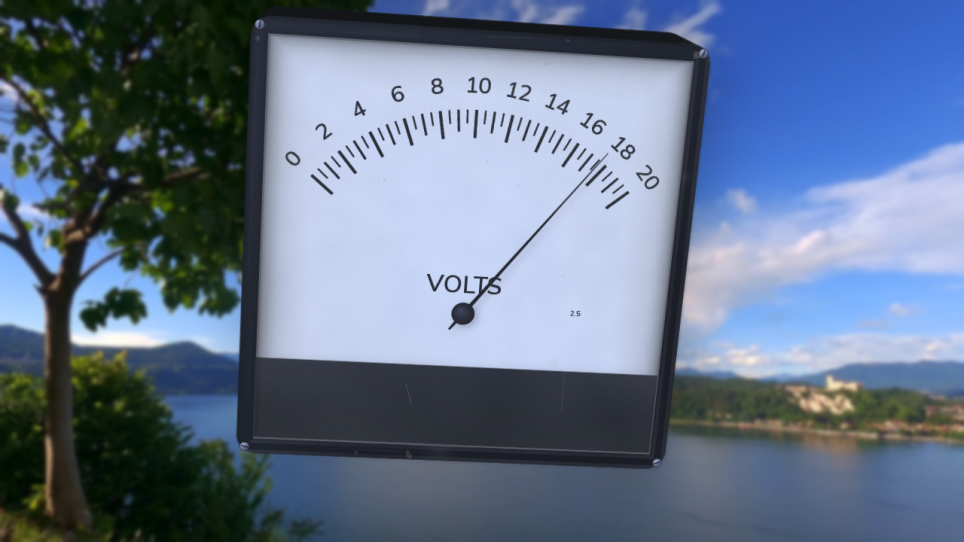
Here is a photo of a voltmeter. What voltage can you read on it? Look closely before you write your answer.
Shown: 17.5 V
